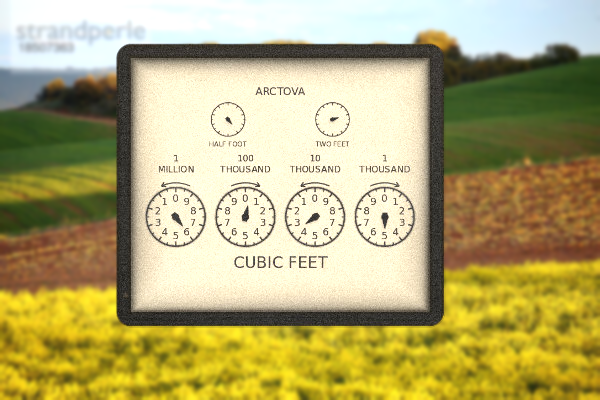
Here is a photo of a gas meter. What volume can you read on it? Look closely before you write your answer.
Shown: 603500 ft³
